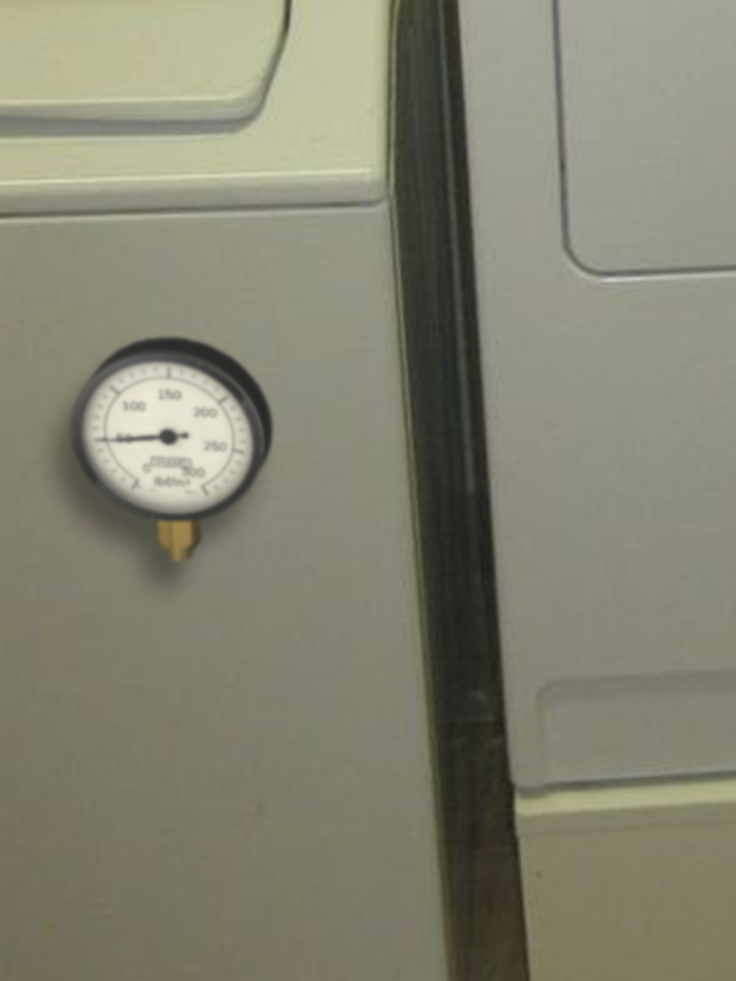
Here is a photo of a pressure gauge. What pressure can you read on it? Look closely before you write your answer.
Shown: 50 psi
